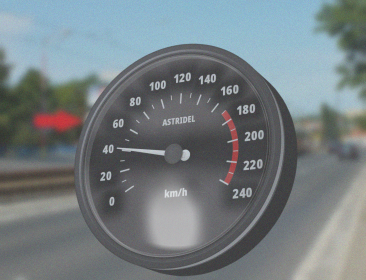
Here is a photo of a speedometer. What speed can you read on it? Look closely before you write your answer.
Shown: 40 km/h
